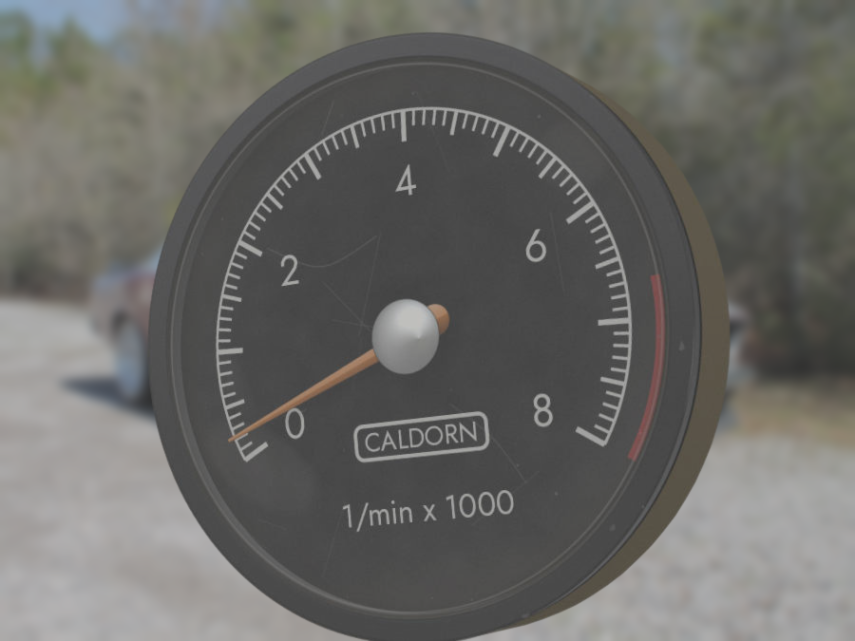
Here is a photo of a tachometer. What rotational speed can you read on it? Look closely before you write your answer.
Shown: 200 rpm
